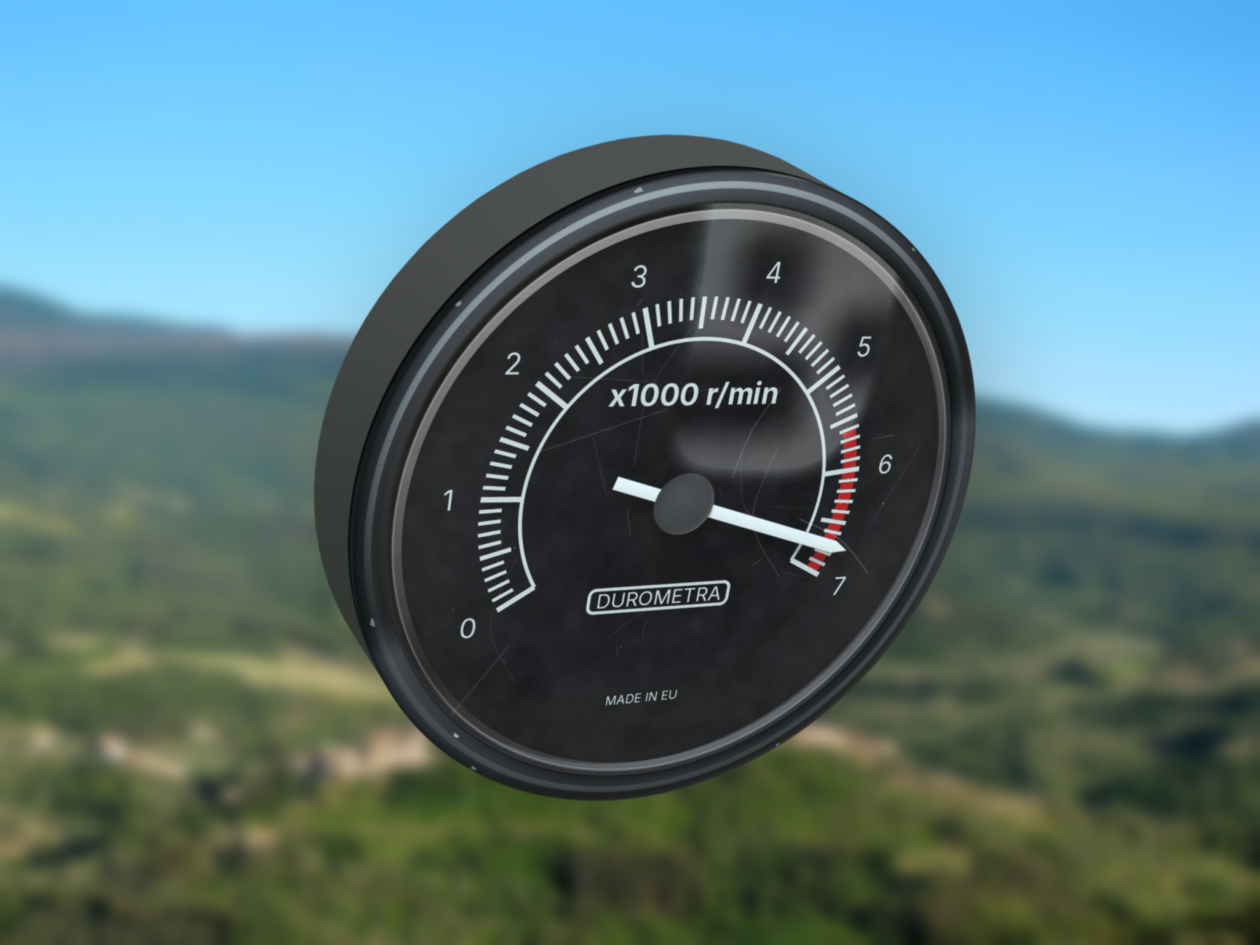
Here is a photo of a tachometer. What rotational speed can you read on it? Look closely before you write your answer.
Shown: 6700 rpm
